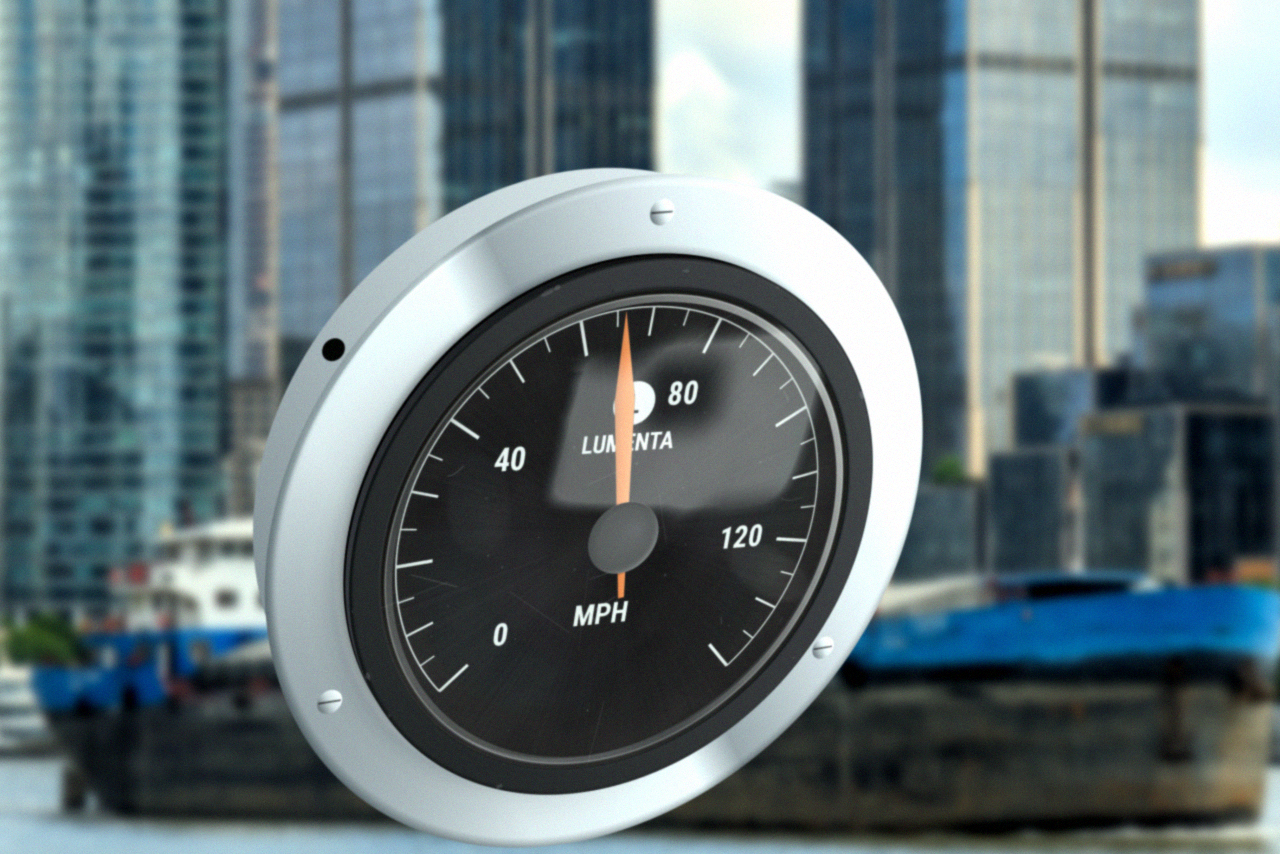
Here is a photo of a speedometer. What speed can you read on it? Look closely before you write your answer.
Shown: 65 mph
